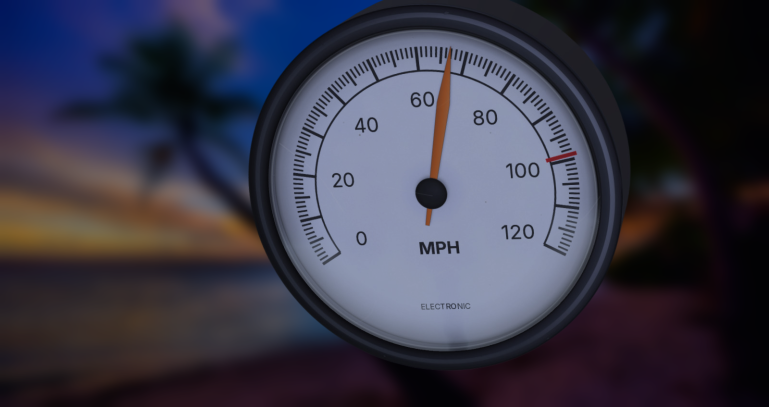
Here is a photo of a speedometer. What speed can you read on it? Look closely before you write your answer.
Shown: 67 mph
